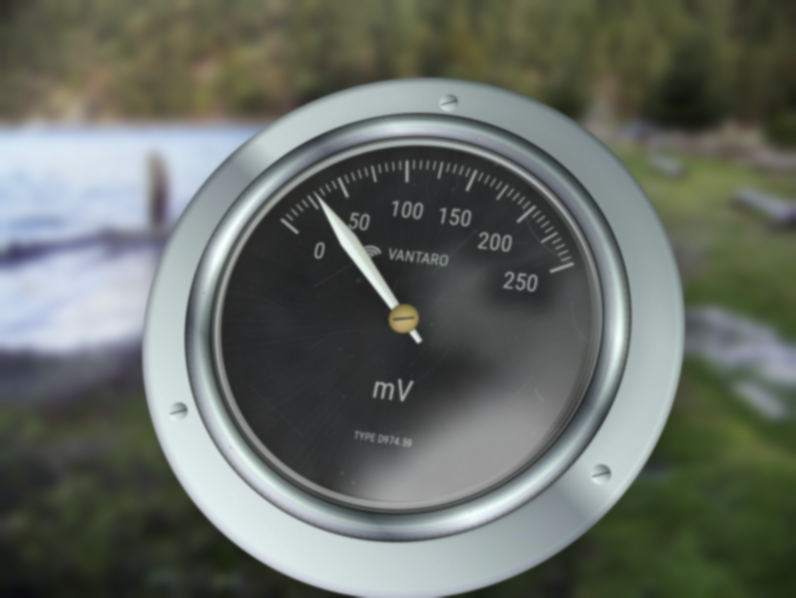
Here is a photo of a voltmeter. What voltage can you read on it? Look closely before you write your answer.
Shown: 30 mV
